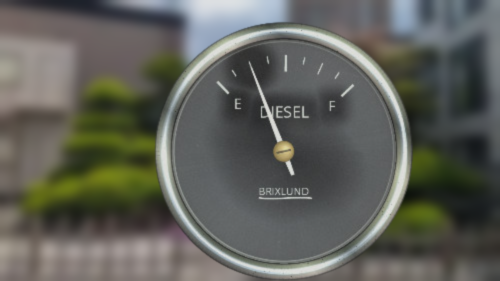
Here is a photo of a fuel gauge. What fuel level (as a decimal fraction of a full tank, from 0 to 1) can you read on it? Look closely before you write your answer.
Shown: 0.25
